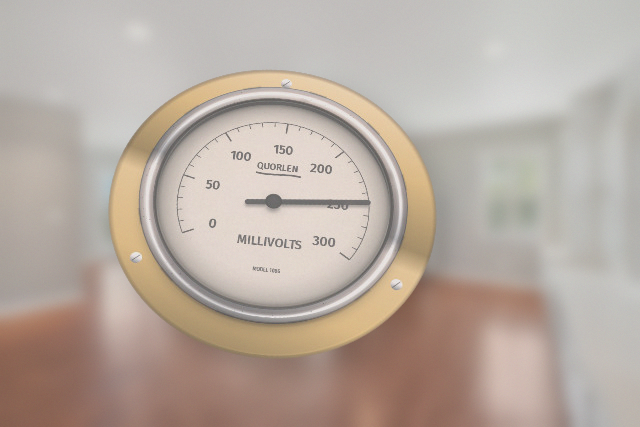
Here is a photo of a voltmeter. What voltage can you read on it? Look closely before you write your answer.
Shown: 250 mV
